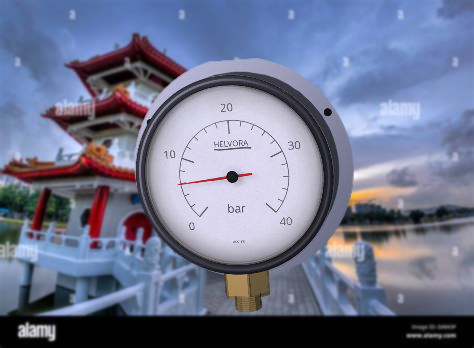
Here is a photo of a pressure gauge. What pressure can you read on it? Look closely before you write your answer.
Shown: 6 bar
